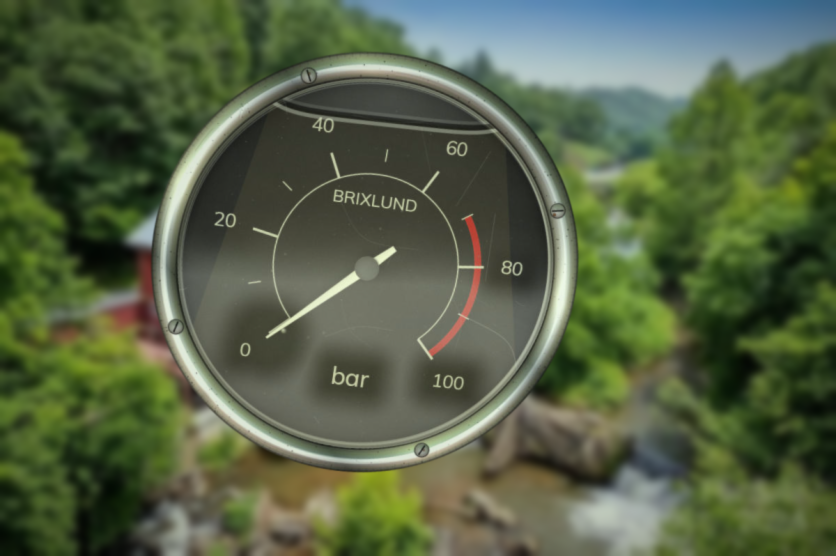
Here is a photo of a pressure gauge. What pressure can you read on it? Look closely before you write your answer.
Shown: 0 bar
